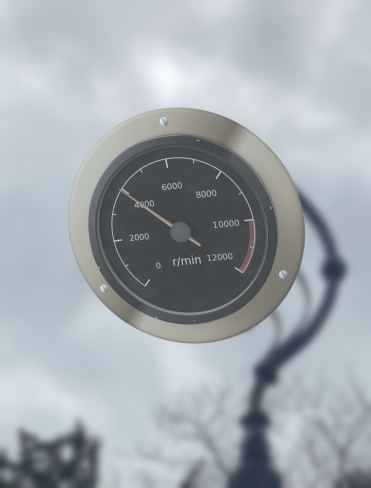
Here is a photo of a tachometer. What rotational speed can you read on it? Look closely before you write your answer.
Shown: 4000 rpm
